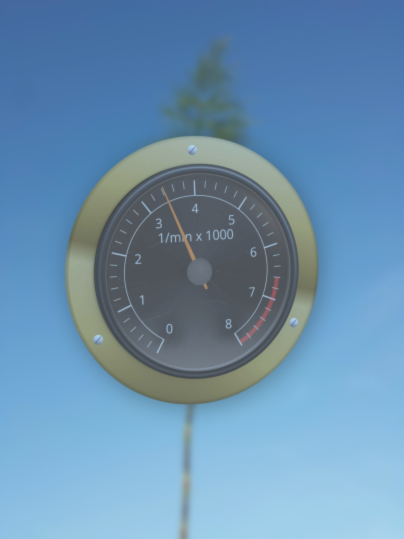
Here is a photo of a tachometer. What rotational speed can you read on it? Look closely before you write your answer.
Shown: 3400 rpm
